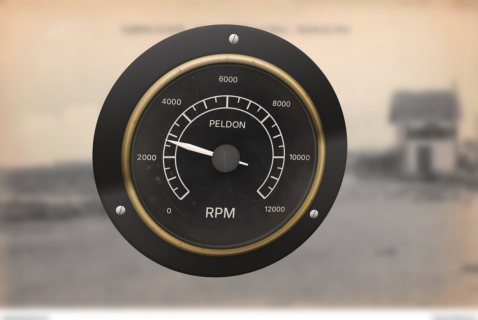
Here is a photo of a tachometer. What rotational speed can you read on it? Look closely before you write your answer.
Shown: 2750 rpm
